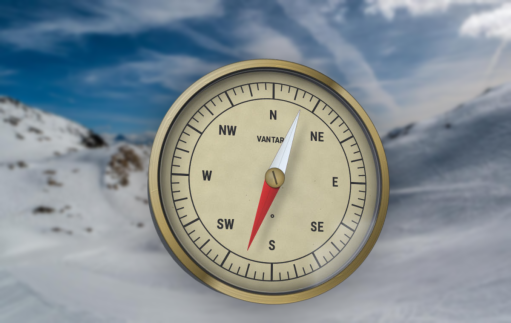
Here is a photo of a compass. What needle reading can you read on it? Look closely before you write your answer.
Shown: 200 °
